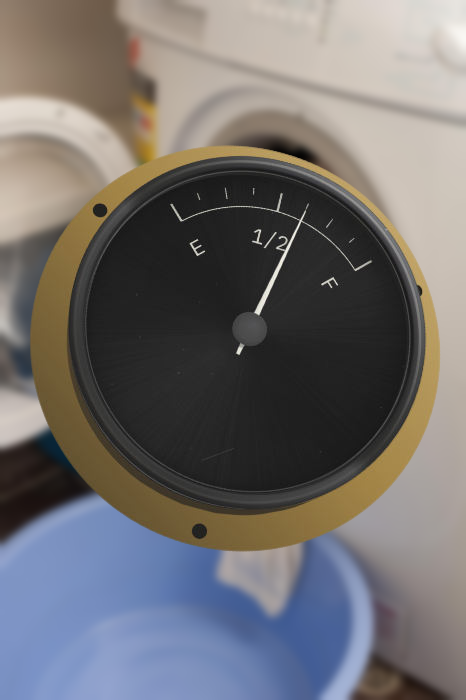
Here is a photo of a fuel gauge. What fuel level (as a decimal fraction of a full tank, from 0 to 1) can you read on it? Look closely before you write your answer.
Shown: 0.625
